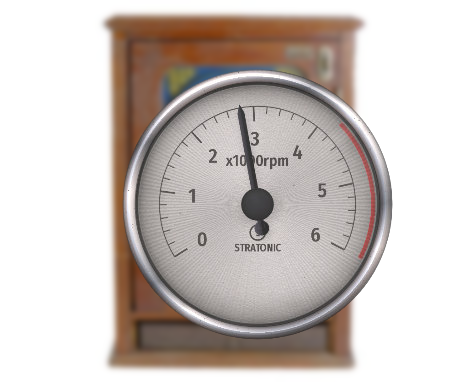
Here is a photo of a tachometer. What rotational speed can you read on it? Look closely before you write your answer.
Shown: 2800 rpm
